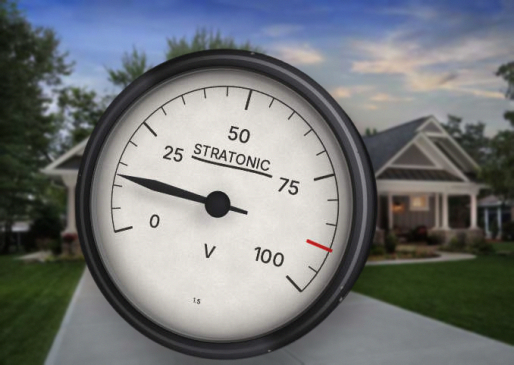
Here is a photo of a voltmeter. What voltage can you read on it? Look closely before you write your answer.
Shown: 12.5 V
